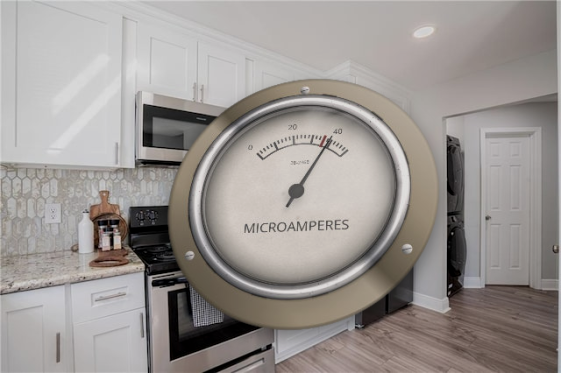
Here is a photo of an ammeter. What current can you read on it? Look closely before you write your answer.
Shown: 40 µA
